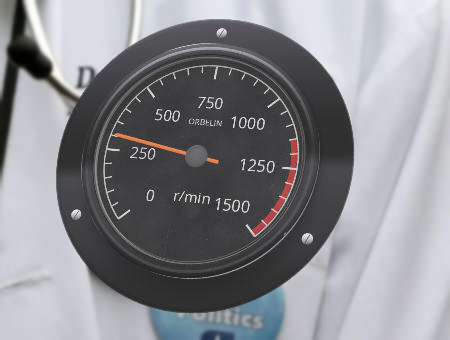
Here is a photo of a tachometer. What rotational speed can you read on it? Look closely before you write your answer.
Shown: 300 rpm
